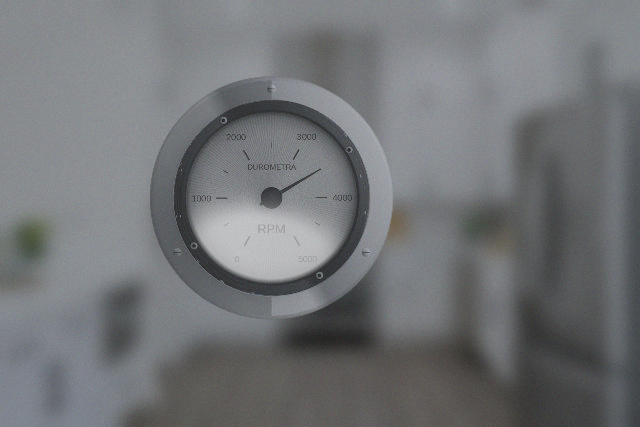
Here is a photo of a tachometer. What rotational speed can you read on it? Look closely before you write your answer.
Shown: 3500 rpm
